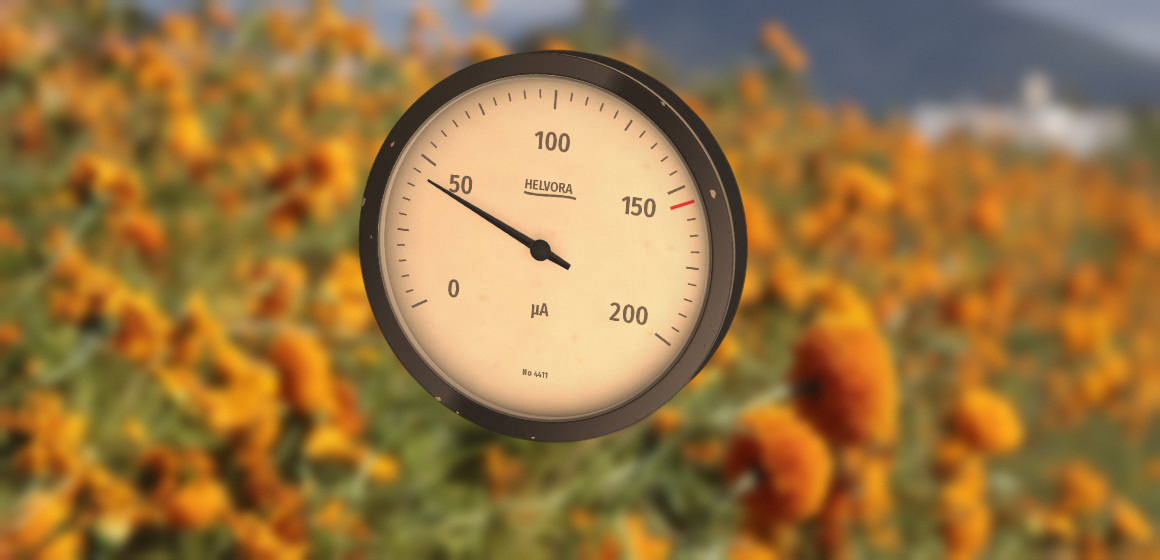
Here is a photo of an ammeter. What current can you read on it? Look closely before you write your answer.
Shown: 45 µA
